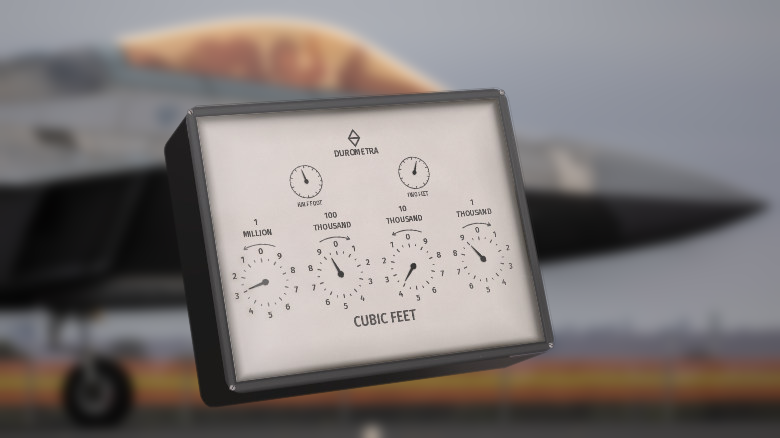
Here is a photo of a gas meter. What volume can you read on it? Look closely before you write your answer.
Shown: 293900 ft³
